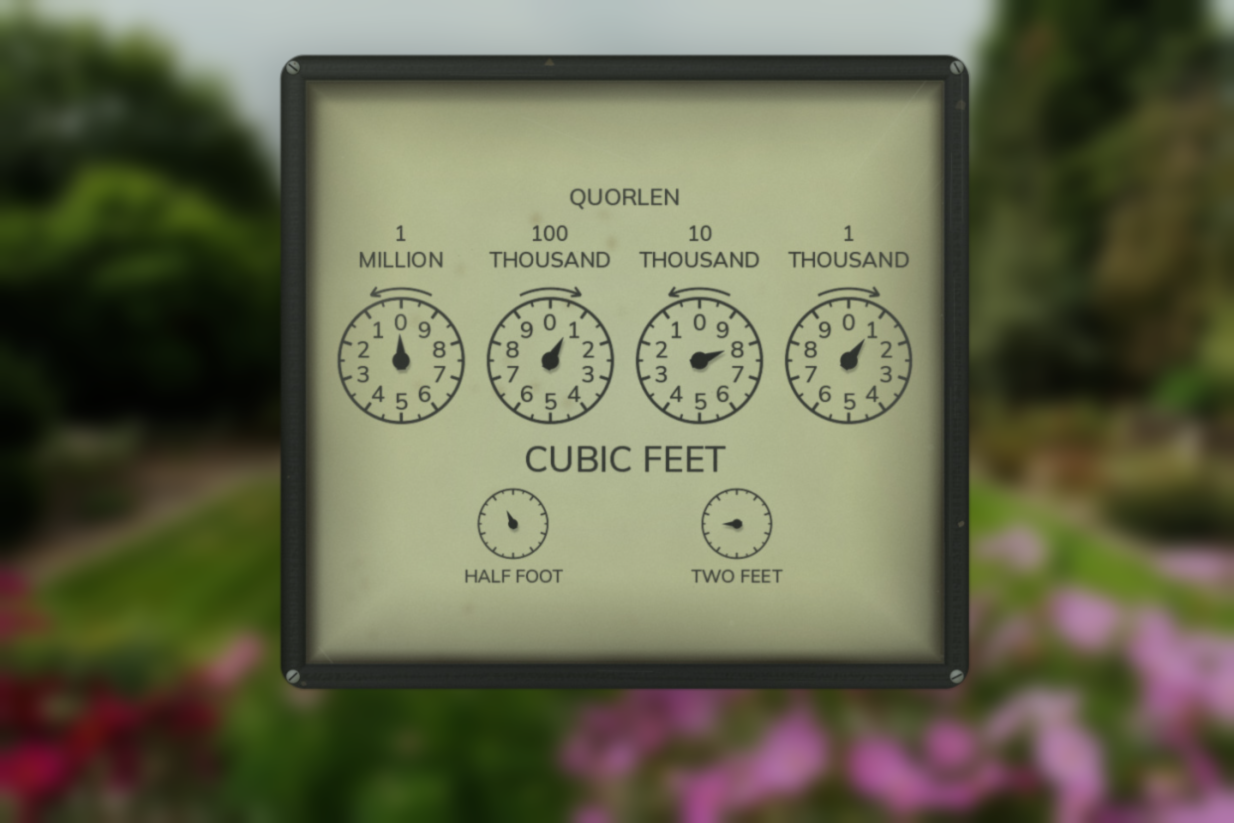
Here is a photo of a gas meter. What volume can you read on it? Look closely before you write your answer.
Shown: 8100 ft³
